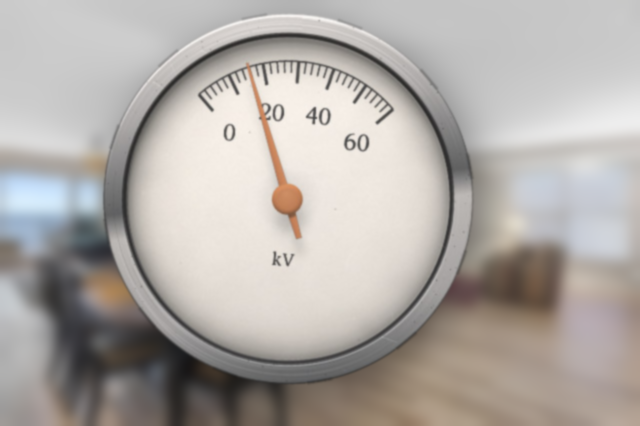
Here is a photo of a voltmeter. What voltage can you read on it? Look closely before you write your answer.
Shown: 16 kV
